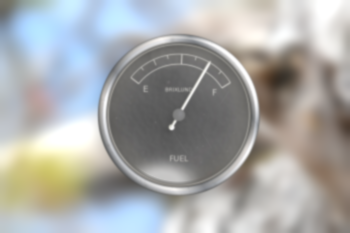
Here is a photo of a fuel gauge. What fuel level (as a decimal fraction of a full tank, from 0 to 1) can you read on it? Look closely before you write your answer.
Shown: 0.75
